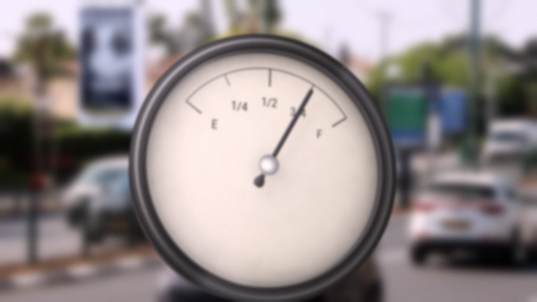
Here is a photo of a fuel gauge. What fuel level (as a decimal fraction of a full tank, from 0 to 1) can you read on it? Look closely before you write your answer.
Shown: 0.75
